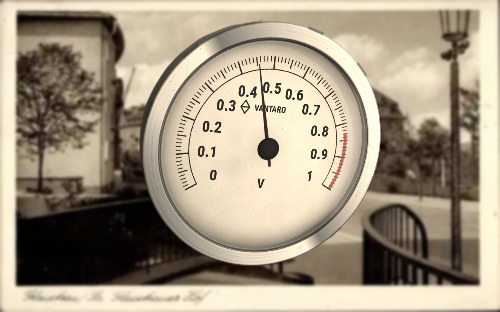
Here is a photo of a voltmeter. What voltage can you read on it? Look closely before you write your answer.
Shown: 0.45 V
